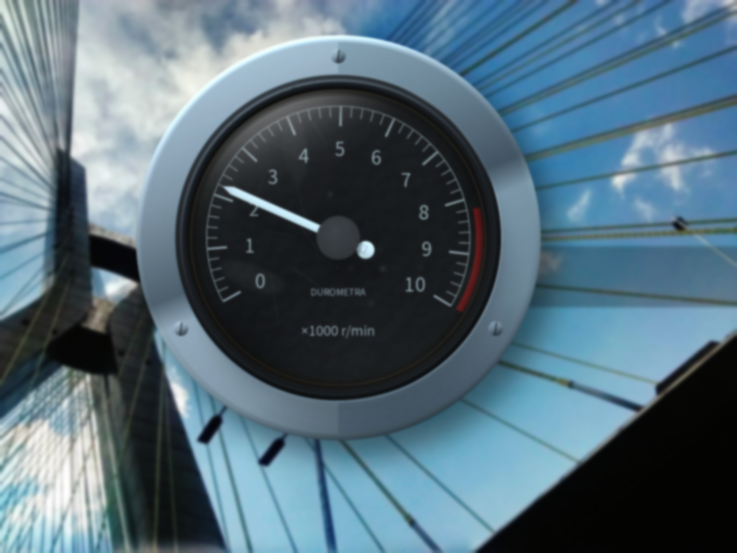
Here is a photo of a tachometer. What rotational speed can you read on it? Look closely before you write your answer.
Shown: 2200 rpm
